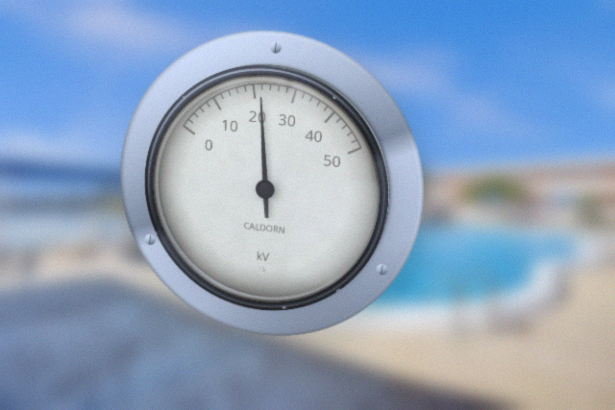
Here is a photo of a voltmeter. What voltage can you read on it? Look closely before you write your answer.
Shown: 22 kV
